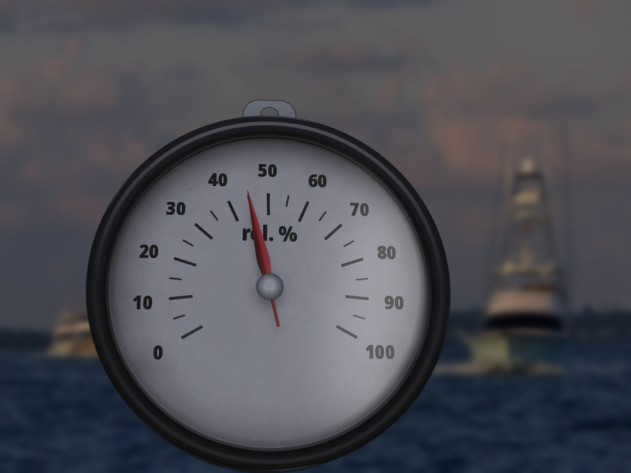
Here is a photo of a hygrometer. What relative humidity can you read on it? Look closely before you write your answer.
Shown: 45 %
